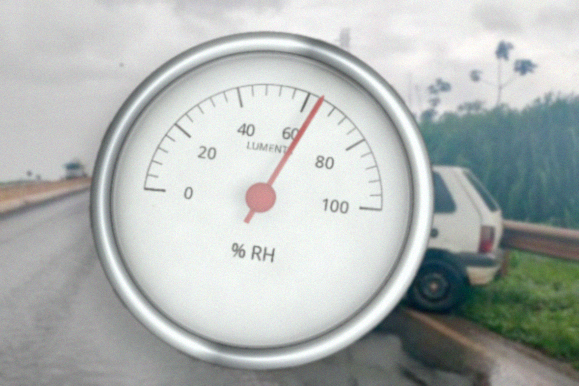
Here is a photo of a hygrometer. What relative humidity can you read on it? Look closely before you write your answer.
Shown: 64 %
